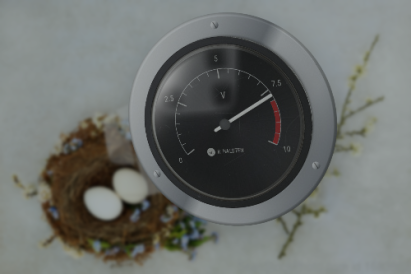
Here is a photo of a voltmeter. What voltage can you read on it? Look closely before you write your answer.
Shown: 7.75 V
